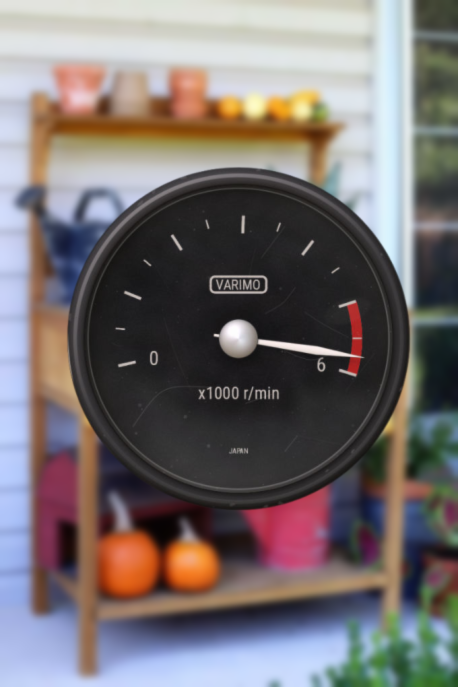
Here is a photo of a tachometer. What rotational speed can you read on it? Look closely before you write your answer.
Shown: 5750 rpm
